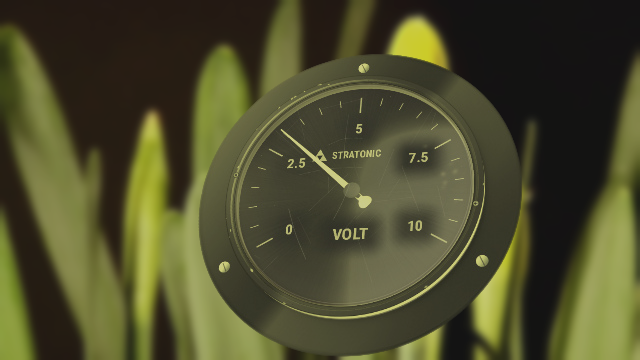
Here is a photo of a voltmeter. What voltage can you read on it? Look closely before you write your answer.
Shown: 3 V
